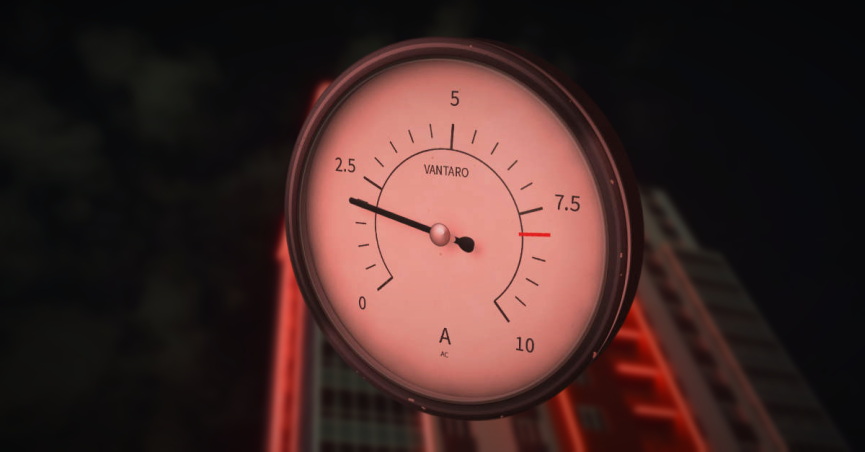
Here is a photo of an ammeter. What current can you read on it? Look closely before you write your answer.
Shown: 2 A
